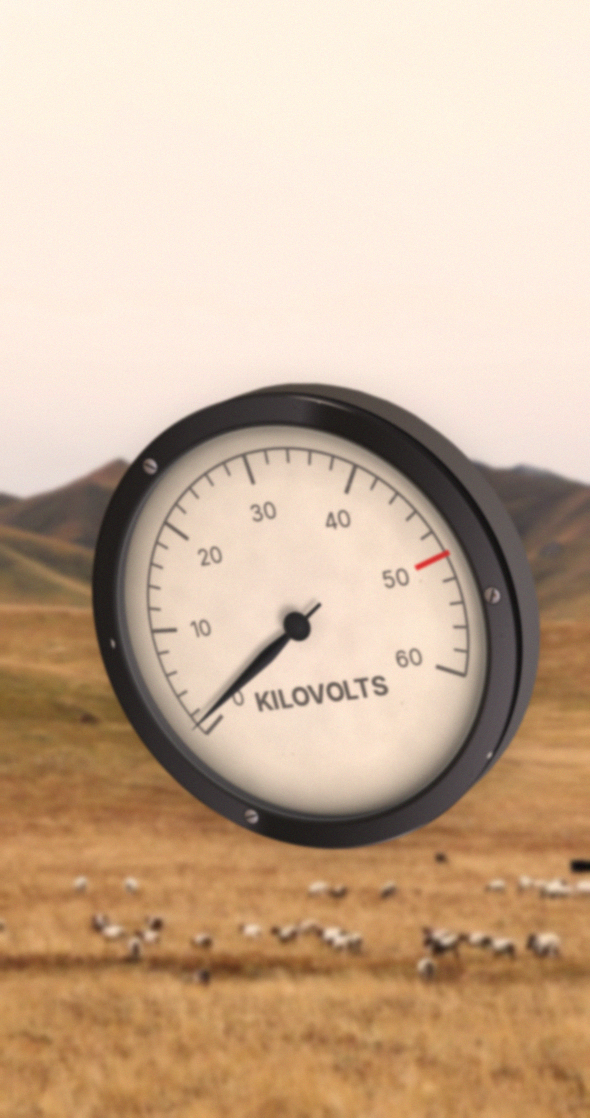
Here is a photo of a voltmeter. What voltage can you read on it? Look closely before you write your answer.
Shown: 1 kV
